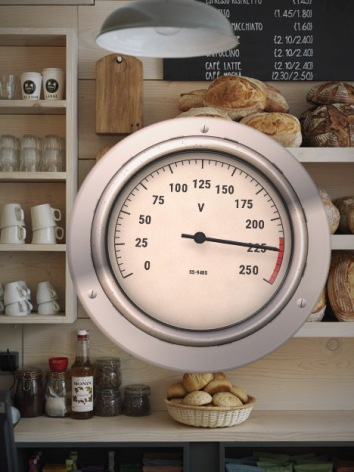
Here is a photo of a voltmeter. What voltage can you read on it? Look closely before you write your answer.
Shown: 225 V
